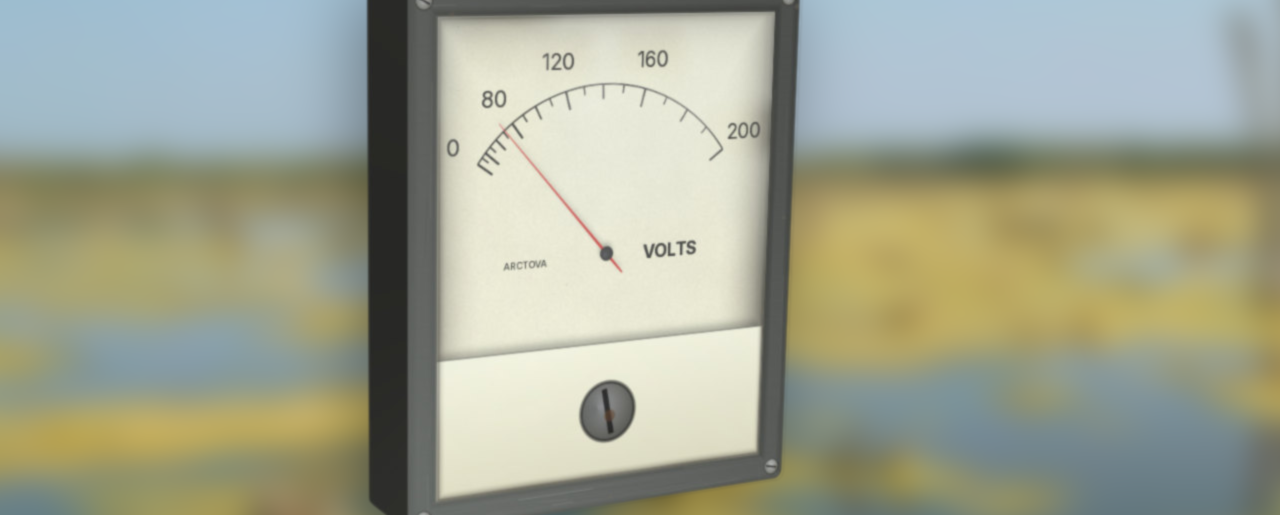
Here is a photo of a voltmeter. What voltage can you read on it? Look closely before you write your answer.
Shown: 70 V
